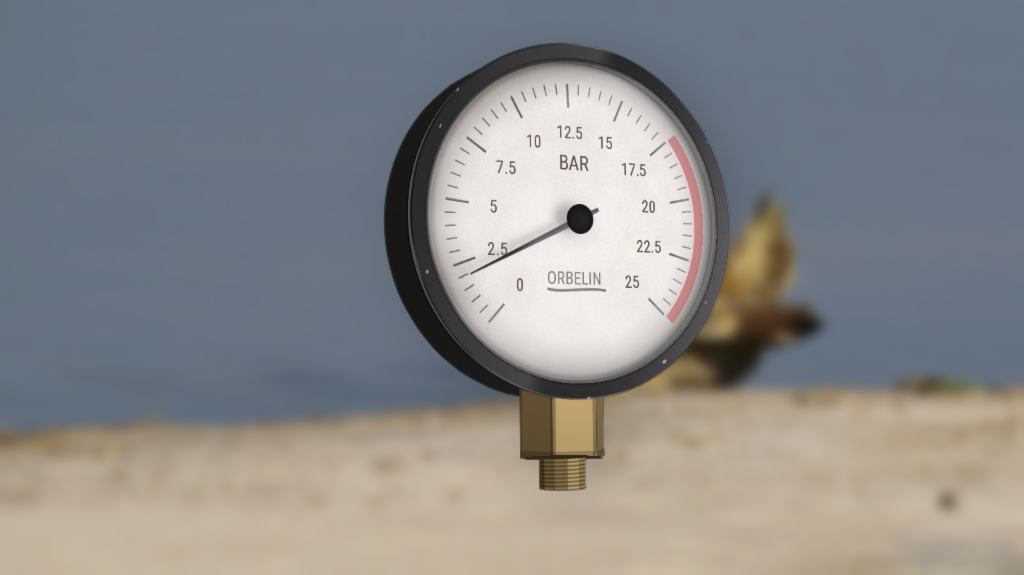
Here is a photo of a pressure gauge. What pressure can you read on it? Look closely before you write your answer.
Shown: 2 bar
